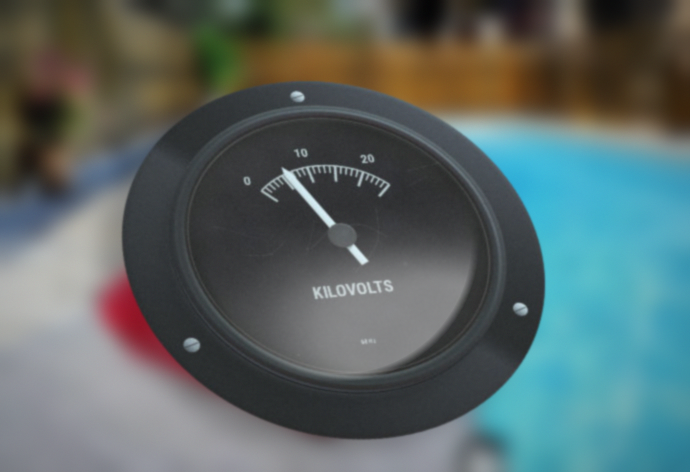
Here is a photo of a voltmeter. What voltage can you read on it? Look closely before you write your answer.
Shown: 5 kV
